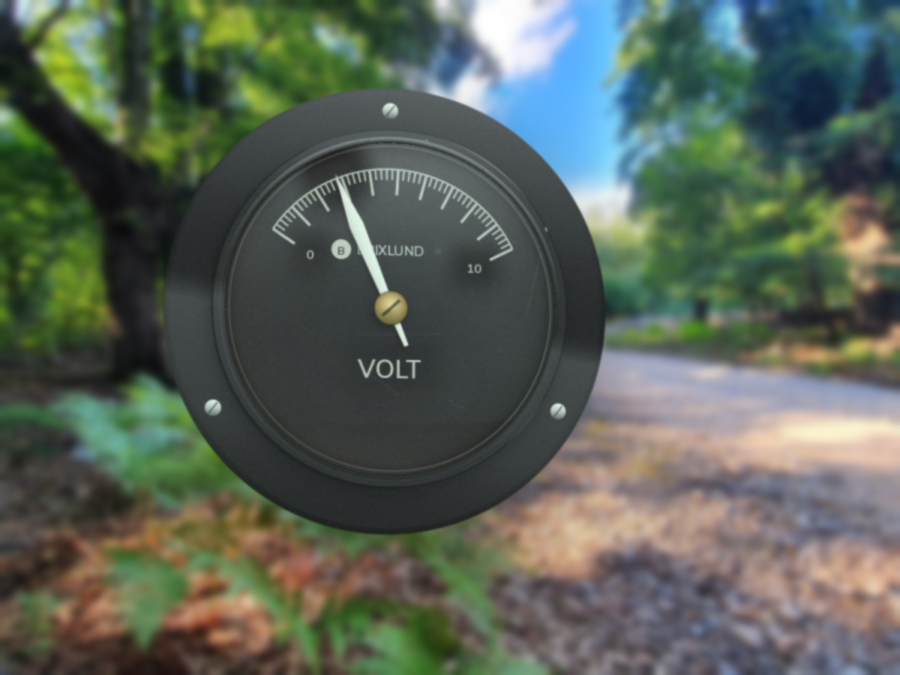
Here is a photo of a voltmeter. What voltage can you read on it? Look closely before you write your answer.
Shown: 2.8 V
